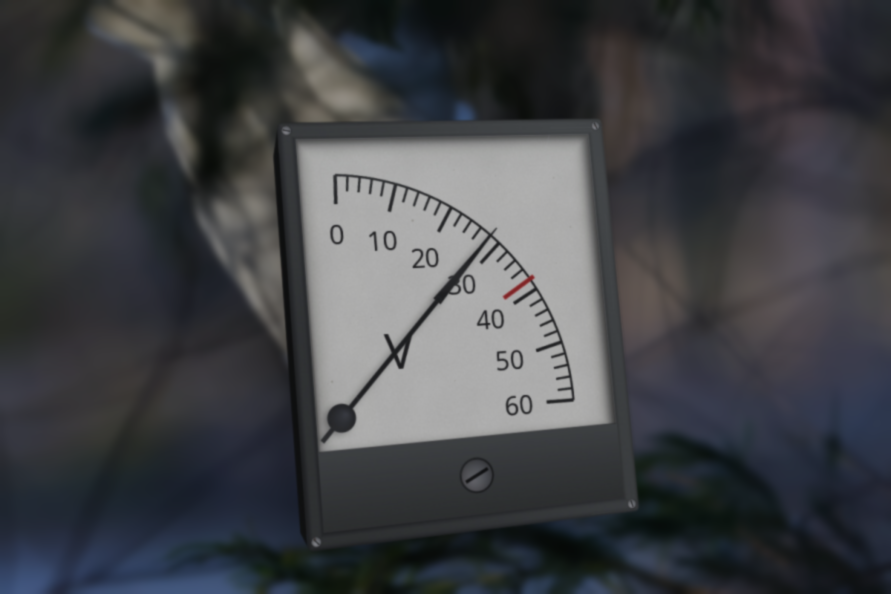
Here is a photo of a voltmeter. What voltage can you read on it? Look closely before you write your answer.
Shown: 28 V
